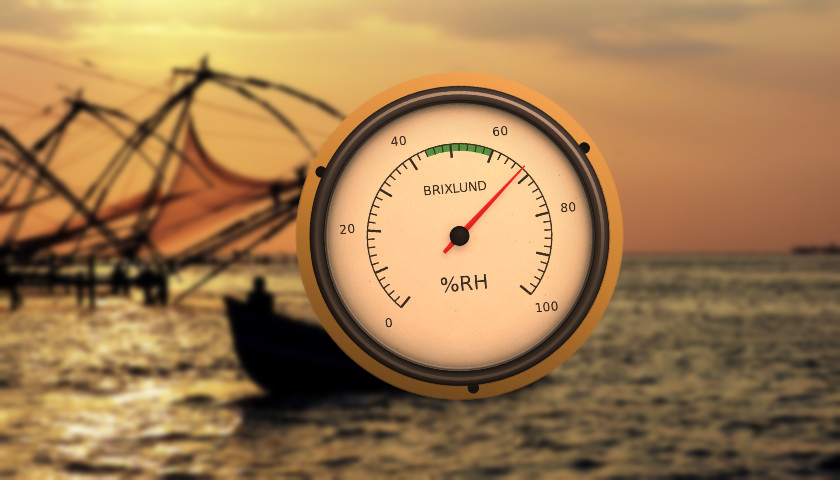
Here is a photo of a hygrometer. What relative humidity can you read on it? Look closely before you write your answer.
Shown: 68 %
